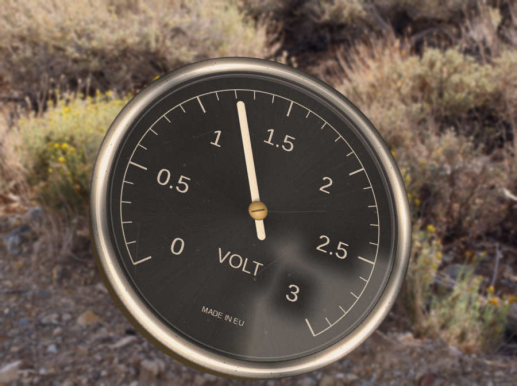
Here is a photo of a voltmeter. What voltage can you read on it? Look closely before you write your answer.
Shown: 1.2 V
